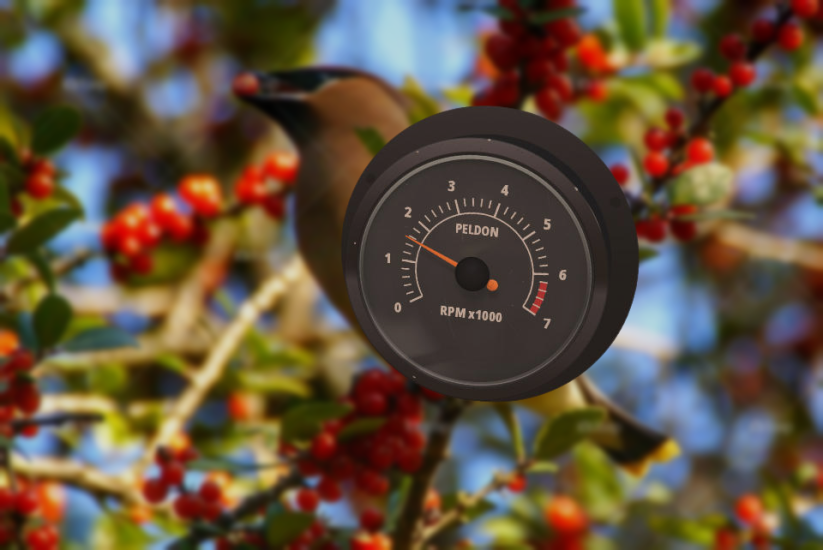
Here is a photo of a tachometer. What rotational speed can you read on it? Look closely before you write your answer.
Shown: 1600 rpm
